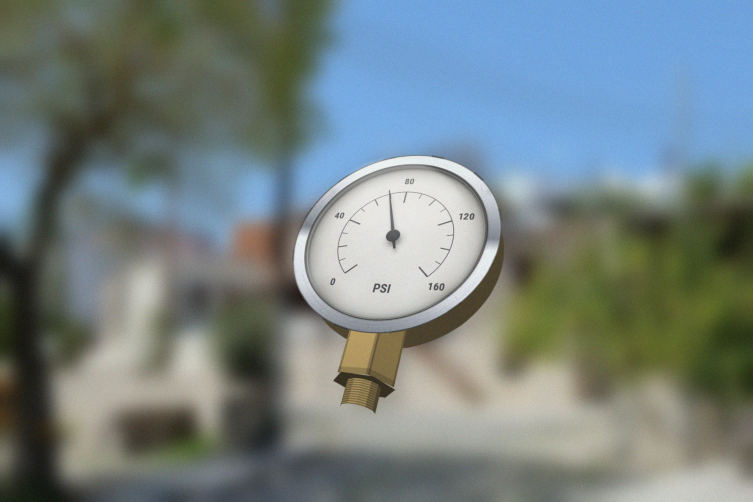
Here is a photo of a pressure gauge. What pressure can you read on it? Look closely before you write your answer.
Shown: 70 psi
